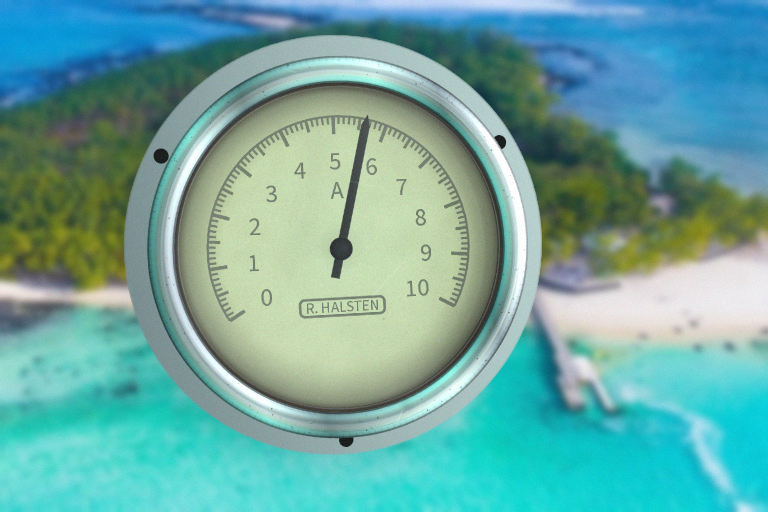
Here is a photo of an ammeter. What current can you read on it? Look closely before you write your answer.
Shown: 5.6 A
